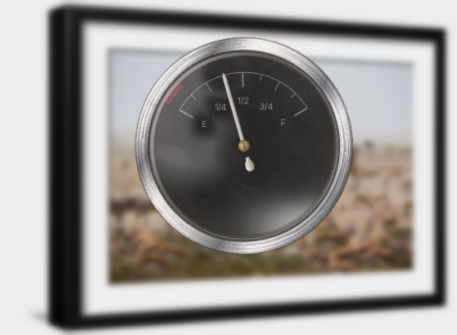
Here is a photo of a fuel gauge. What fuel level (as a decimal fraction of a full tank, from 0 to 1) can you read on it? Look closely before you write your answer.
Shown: 0.375
